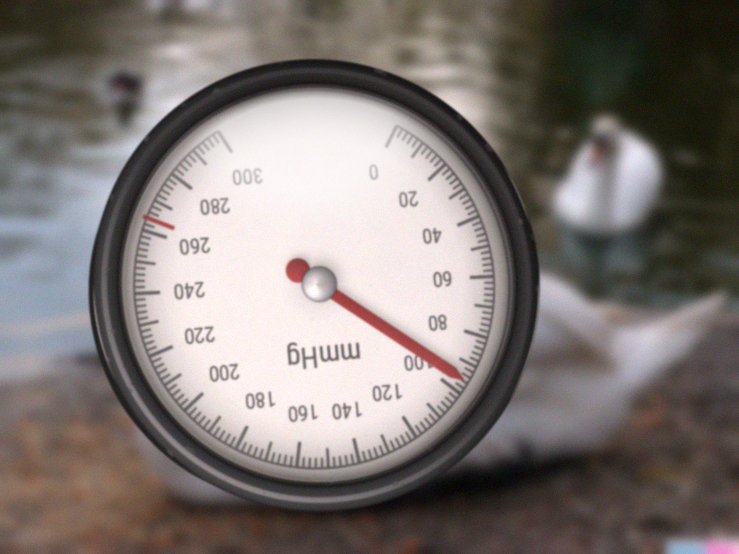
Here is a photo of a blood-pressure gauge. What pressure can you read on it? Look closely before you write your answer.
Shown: 96 mmHg
